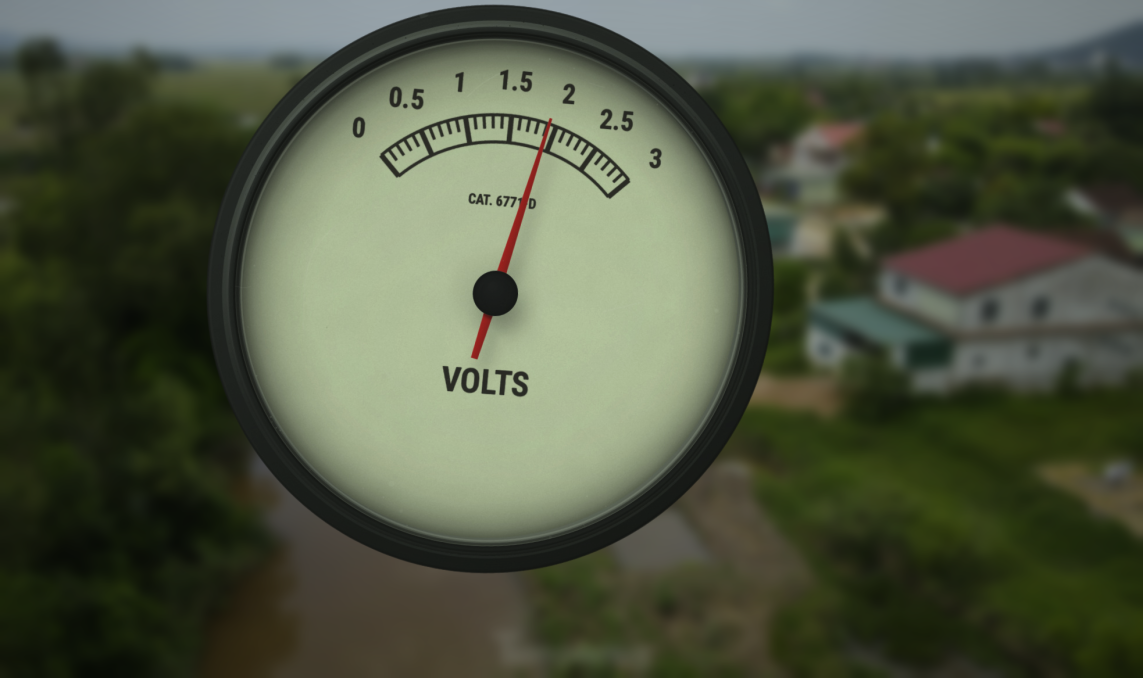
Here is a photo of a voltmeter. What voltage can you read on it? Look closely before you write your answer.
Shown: 1.9 V
